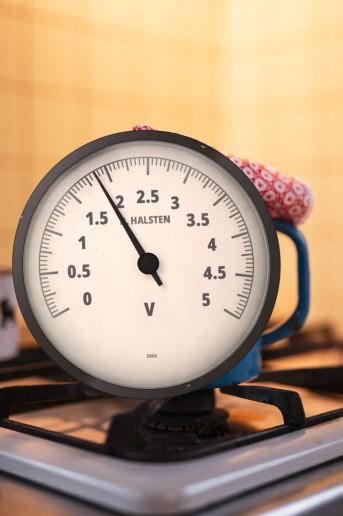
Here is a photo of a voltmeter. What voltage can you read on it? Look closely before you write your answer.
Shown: 1.85 V
